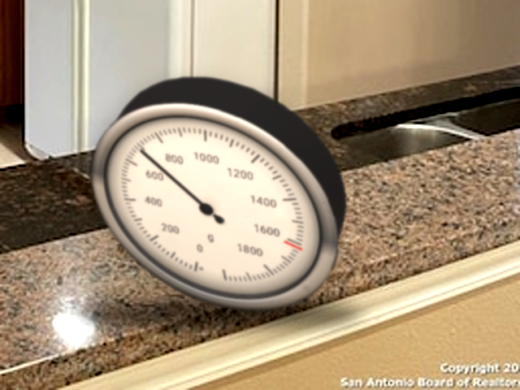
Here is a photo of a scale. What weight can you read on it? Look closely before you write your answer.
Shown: 700 g
